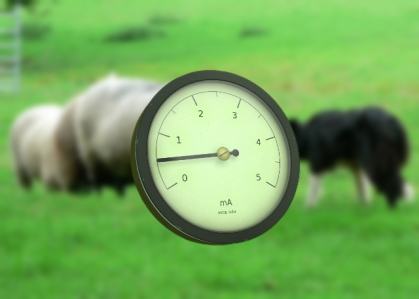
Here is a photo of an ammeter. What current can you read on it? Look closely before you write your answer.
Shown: 0.5 mA
